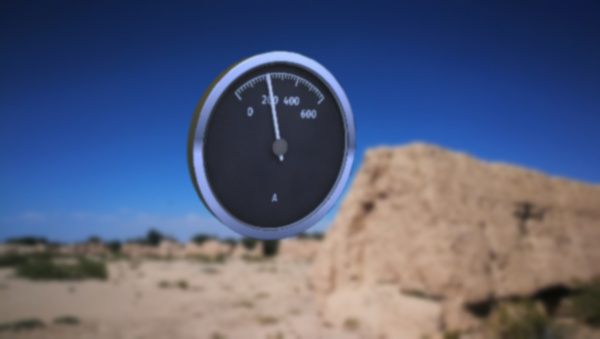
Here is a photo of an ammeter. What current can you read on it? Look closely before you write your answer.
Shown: 200 A
